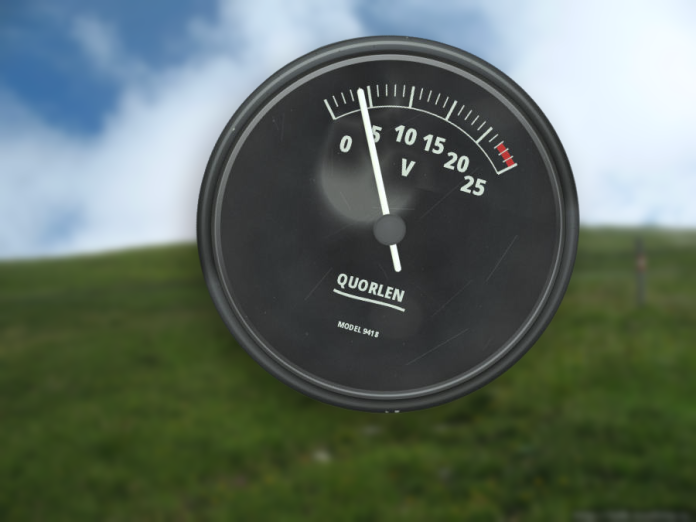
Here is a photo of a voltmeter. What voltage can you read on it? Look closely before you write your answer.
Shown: 4 V
